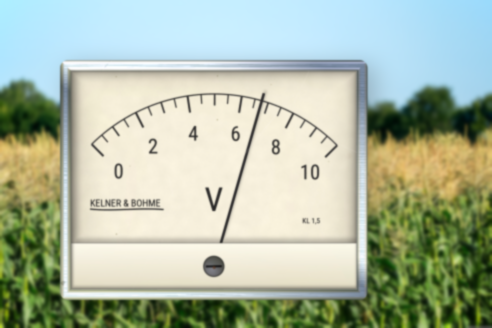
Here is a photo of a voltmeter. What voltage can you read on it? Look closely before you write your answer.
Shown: 6.75 V
